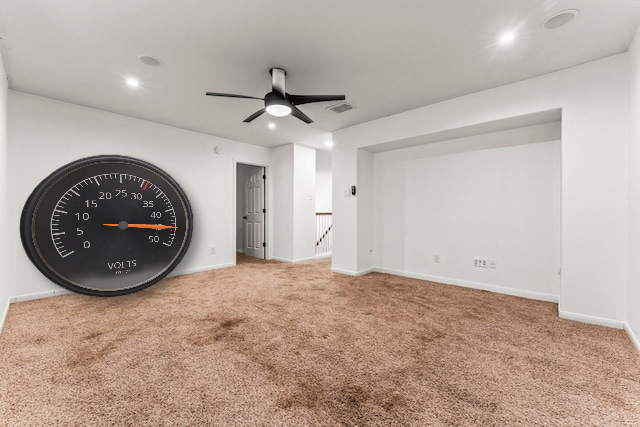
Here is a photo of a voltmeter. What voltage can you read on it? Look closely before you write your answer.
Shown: 45 V
